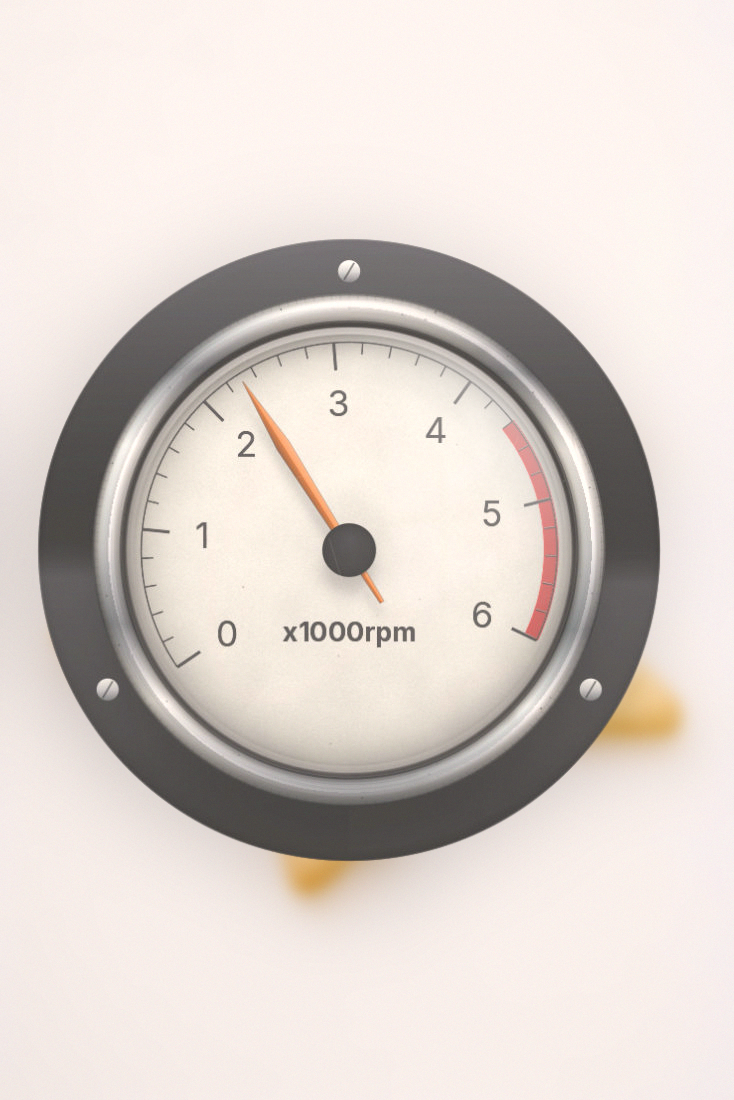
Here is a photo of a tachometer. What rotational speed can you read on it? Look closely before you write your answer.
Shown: 2300 rpm
